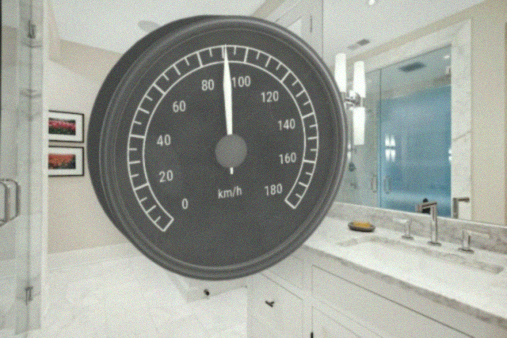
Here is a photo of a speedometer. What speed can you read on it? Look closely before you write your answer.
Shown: 90 km/h
